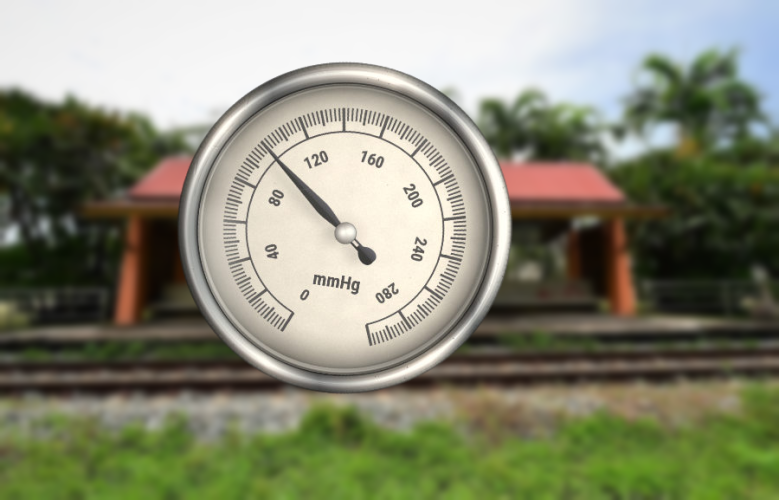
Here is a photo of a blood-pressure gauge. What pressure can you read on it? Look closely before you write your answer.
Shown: 100 mmHg
